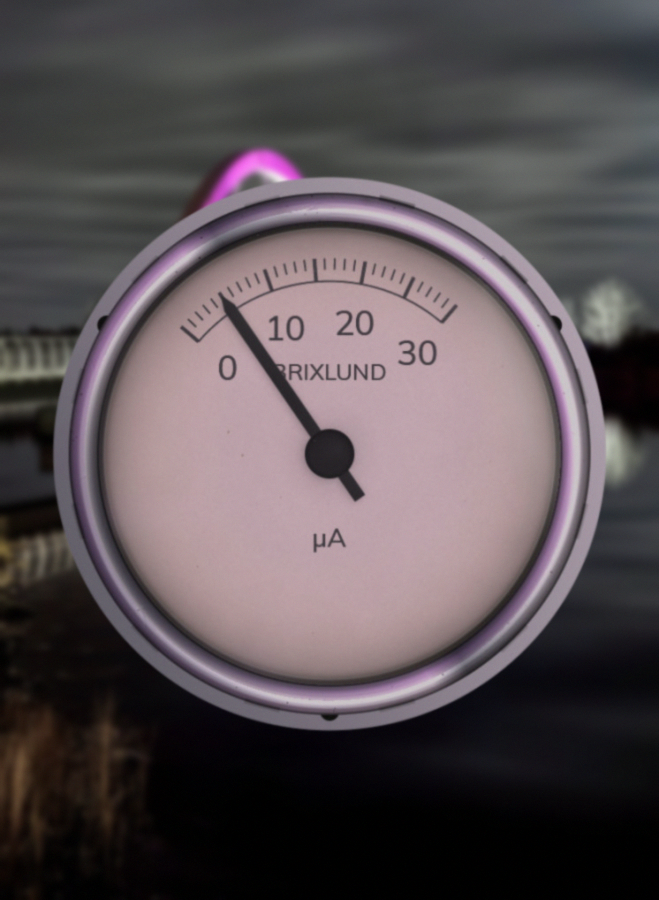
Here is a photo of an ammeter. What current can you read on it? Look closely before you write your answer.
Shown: 5 µA
